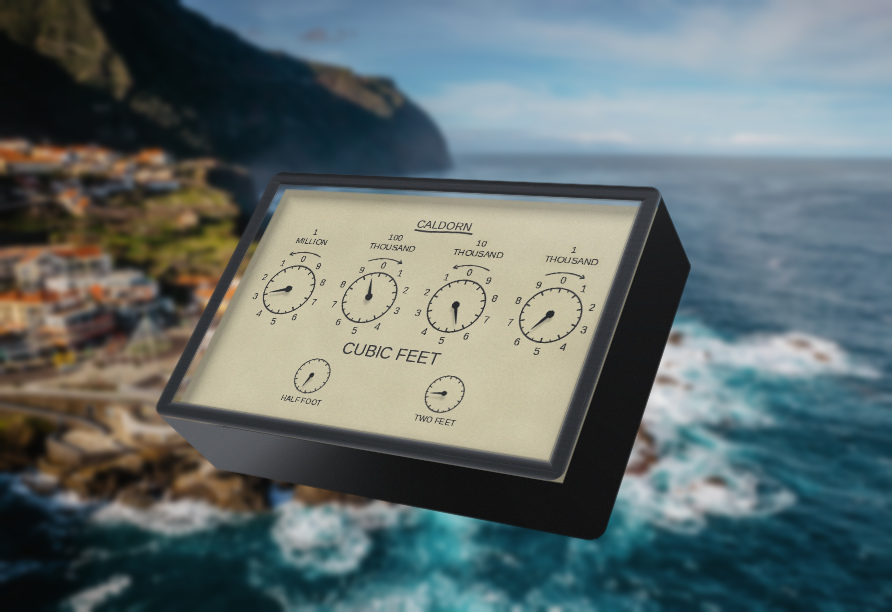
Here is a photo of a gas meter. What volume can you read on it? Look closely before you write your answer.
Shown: 295600 ft³
